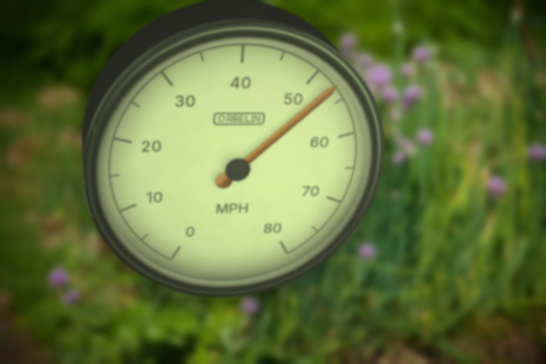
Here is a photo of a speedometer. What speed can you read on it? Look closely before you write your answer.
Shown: 52.5 mph
